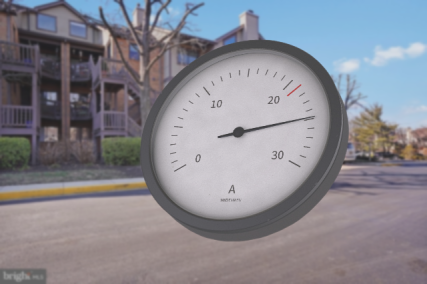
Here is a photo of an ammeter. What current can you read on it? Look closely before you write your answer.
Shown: 25 A
